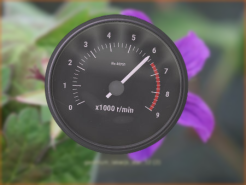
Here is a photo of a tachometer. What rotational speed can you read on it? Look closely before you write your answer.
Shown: 6000 rpm
